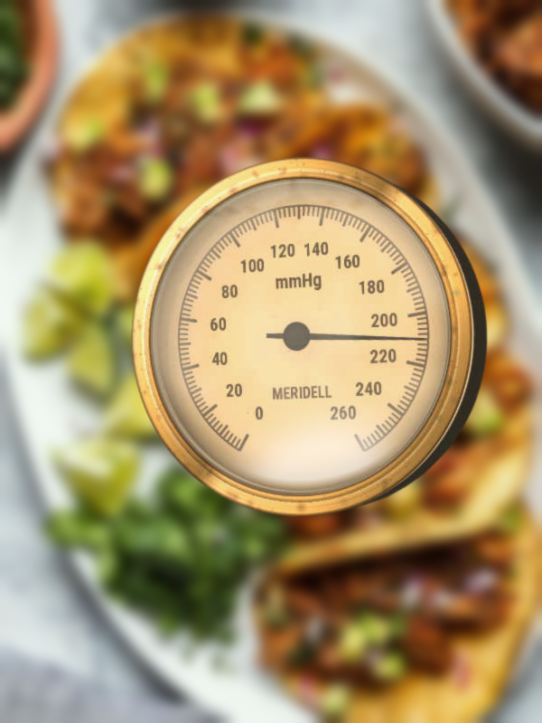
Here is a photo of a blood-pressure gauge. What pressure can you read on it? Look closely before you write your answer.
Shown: 210 mmHg
